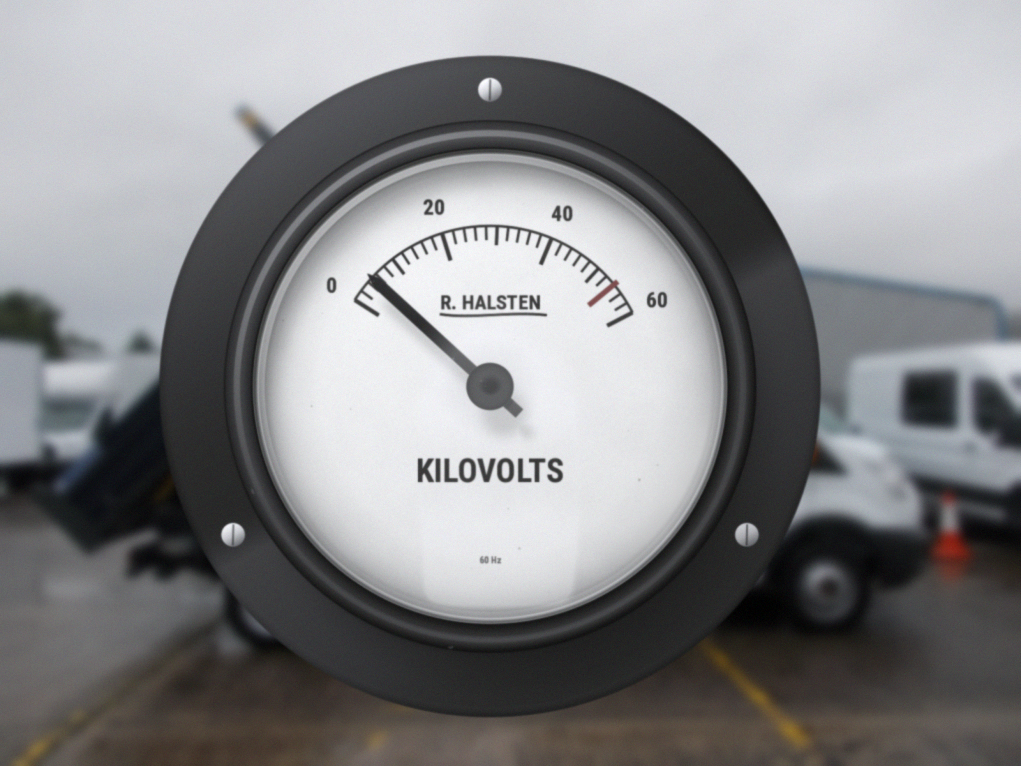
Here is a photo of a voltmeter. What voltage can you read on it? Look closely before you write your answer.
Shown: 5 kV
